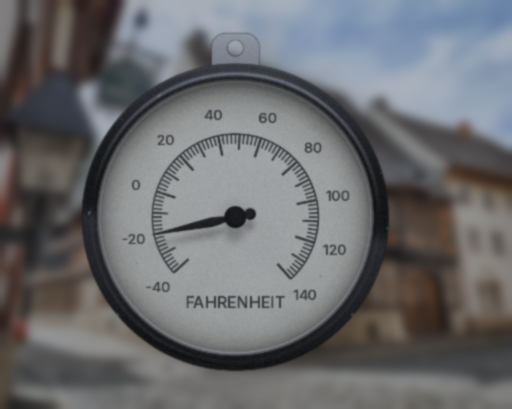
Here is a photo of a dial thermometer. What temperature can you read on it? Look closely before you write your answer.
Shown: -20 °F
